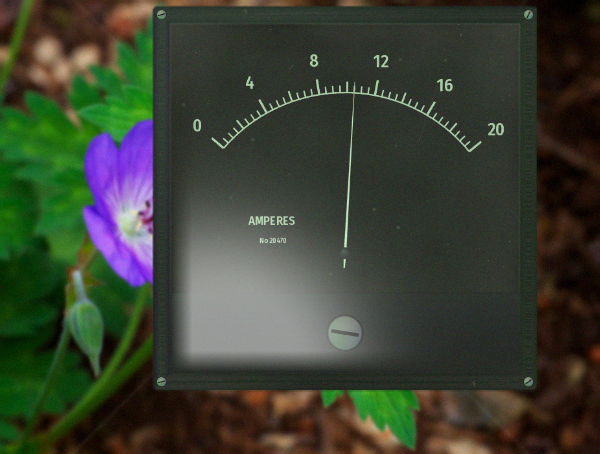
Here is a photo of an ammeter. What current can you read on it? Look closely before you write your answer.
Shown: 10.5 A
